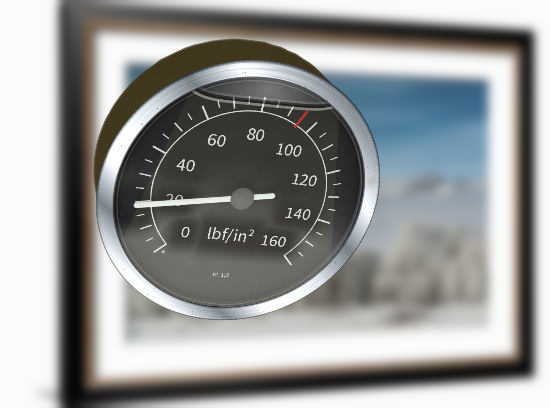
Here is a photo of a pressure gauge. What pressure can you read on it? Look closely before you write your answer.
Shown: 20 psi
